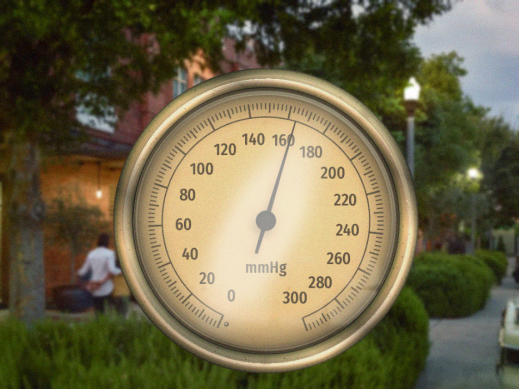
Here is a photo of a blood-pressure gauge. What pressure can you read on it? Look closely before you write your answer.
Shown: 164 mmHg
